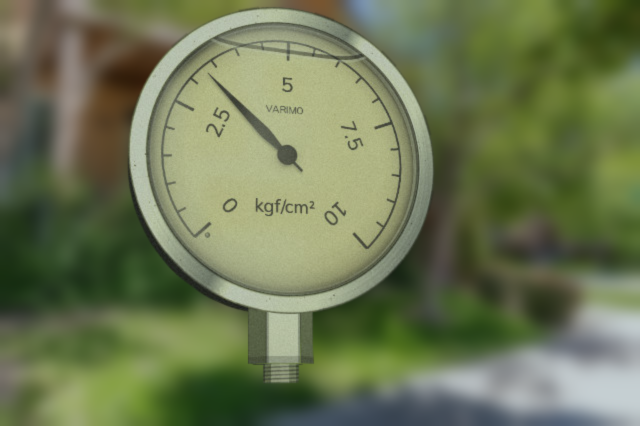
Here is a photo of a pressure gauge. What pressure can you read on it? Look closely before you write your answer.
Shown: 3.25 kg/cm²
